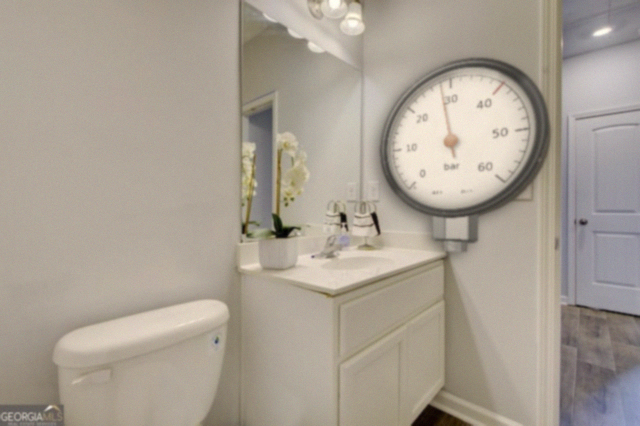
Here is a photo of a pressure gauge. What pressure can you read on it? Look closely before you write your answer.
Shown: 28 bar
